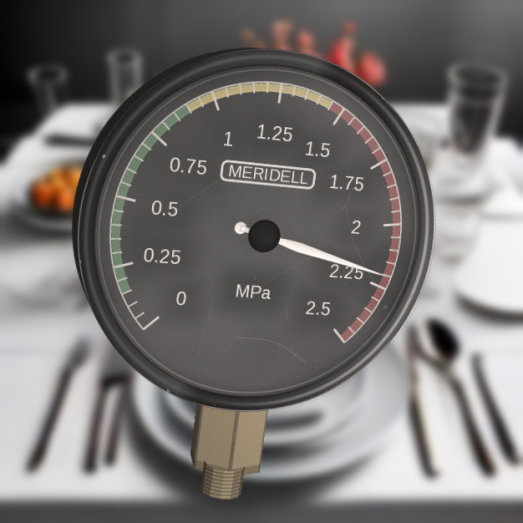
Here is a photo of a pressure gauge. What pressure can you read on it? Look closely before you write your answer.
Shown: 2.2 MPa
